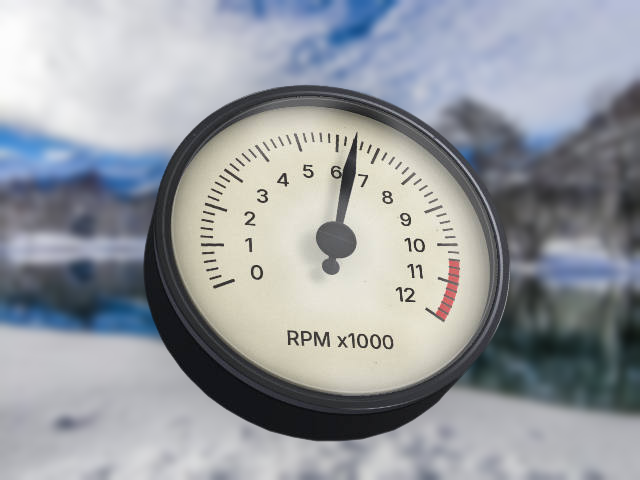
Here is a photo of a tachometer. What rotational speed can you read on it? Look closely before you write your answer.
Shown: 6400 rpm
